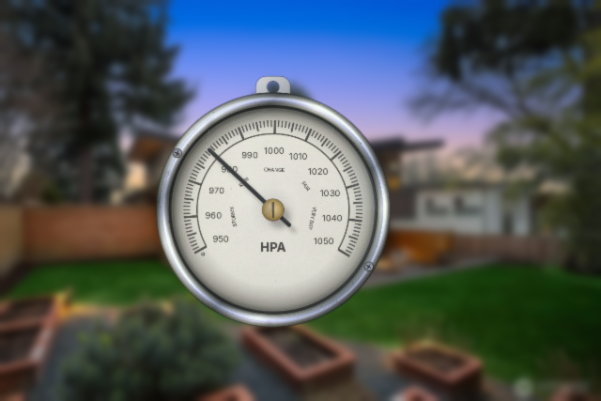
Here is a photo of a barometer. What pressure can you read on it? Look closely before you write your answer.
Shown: 980 hPa
